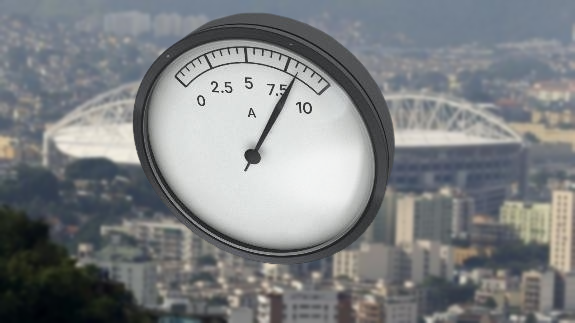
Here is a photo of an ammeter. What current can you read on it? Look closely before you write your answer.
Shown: 8.25 A
